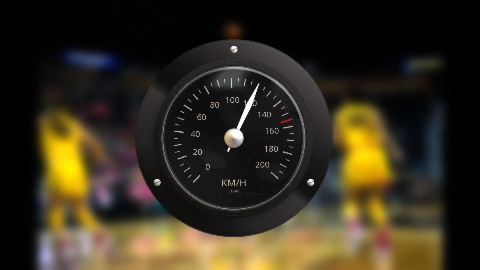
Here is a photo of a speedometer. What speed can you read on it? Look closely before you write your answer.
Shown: 120 km/h
